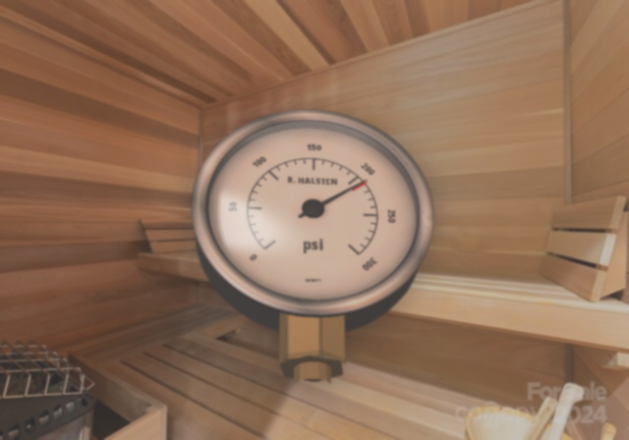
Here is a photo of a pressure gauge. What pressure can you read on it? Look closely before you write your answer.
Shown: 210 psi
